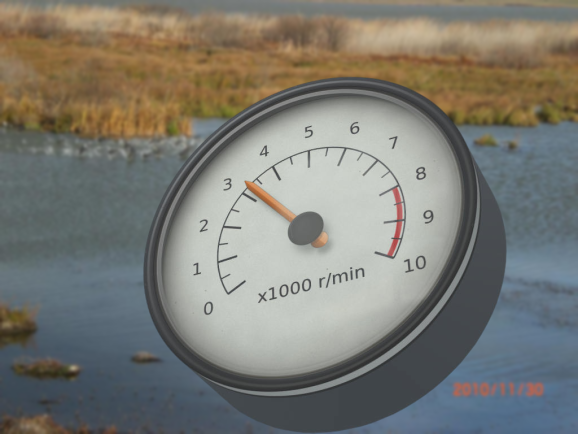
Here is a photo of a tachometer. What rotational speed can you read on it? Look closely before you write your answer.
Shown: 3250 rpm
